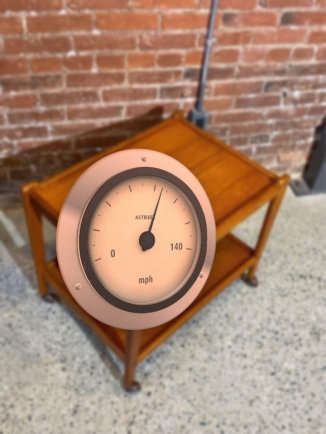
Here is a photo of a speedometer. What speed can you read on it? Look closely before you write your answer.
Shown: 85 mph
